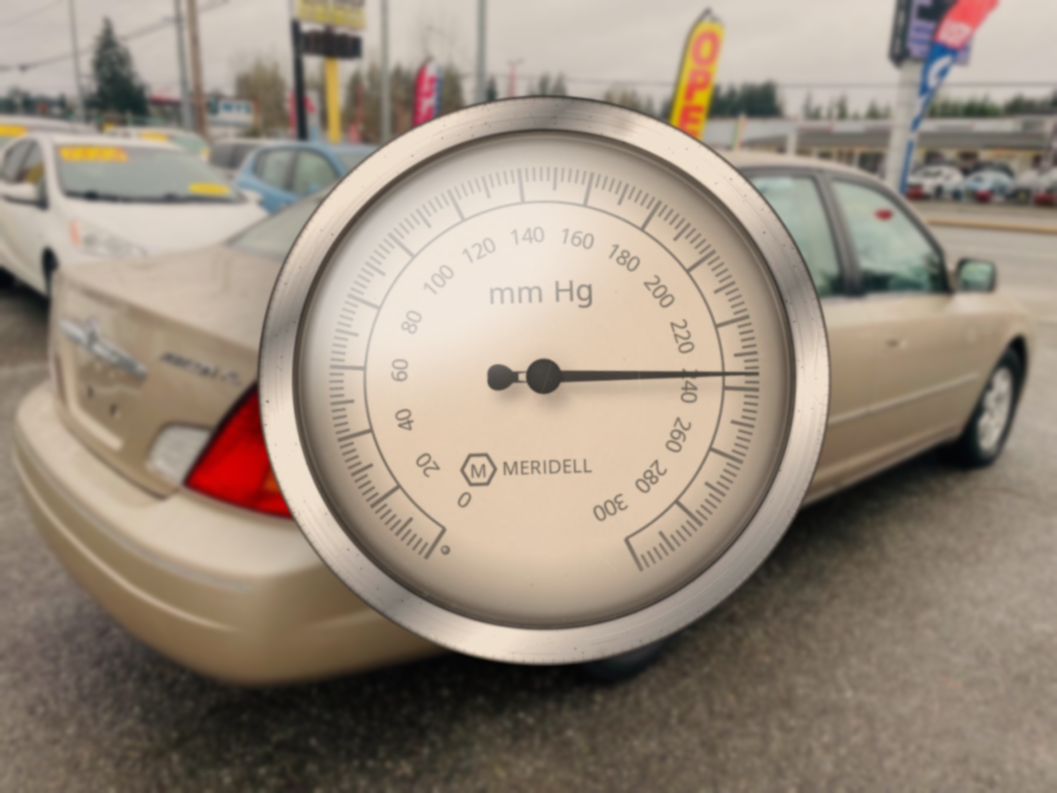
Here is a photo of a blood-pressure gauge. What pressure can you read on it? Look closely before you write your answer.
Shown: 236 mmHg
